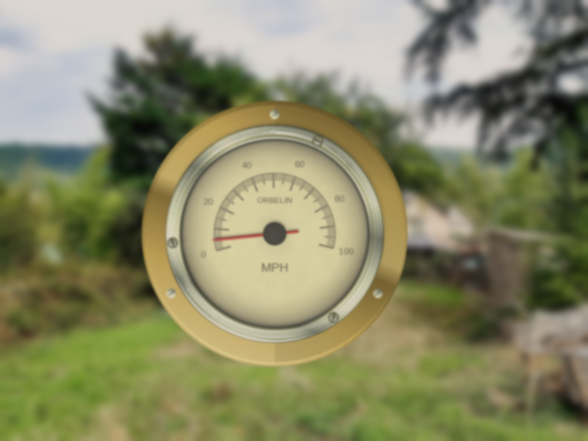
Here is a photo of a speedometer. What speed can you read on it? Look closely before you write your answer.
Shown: 5 mph
